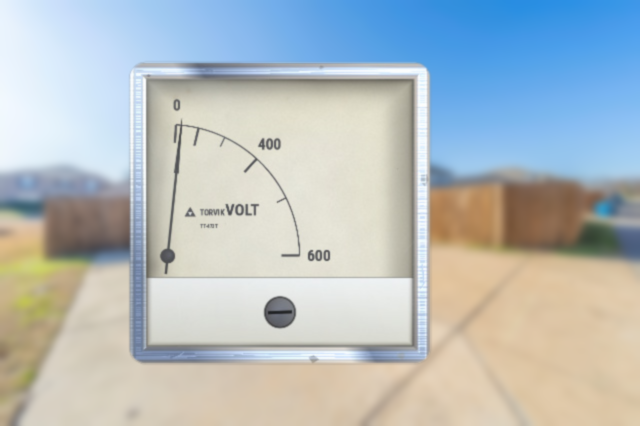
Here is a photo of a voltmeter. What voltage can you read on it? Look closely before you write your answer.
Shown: 100 V
